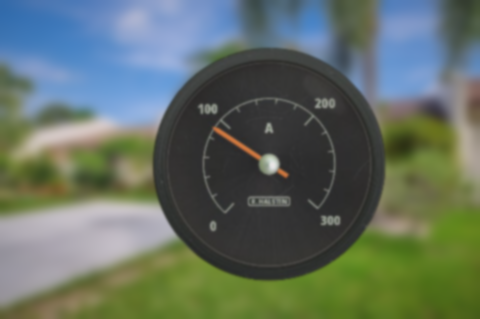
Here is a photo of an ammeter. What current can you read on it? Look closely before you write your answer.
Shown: 90 A
